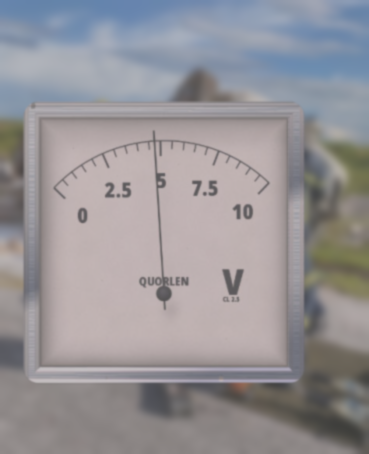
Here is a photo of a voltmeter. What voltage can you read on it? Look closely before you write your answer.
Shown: 4.75 V
